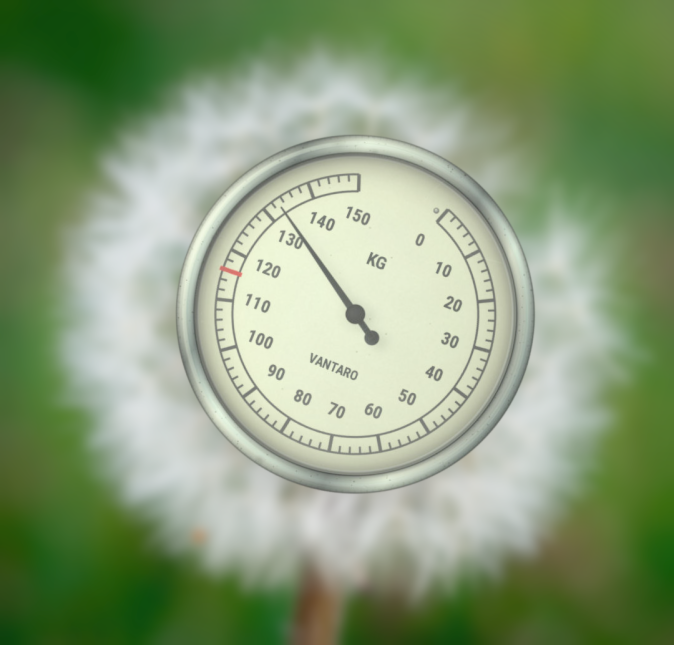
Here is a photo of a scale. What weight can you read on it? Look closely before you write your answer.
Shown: 133 kg
